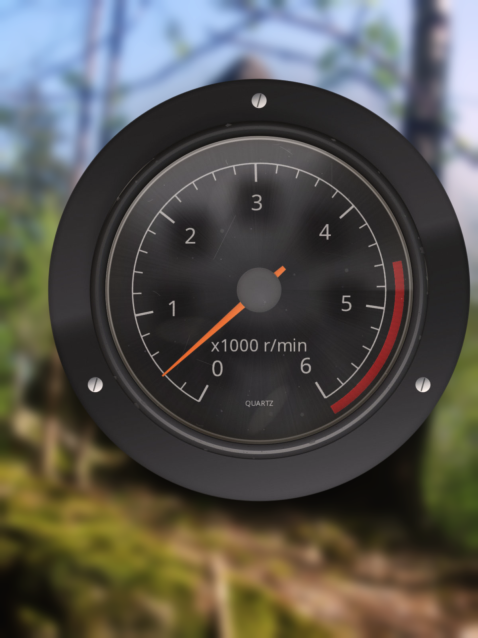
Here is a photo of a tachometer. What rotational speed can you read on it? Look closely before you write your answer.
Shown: 400 rpm
